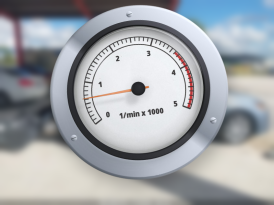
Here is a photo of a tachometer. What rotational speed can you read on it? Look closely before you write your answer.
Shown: 600 rpm
